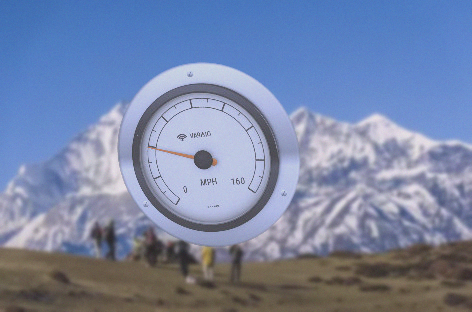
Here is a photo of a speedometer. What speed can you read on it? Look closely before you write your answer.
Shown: 40 mph
